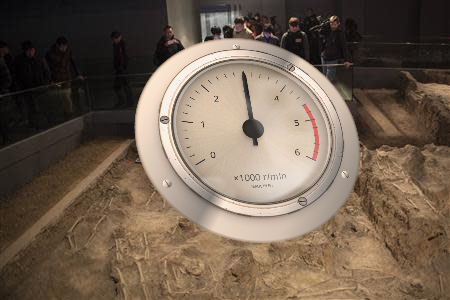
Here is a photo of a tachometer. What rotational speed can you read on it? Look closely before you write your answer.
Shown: 3000 rpm
